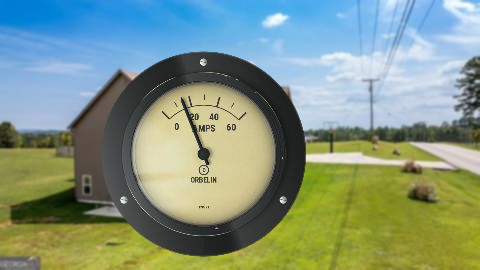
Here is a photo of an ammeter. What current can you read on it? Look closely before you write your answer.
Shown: 15 A
